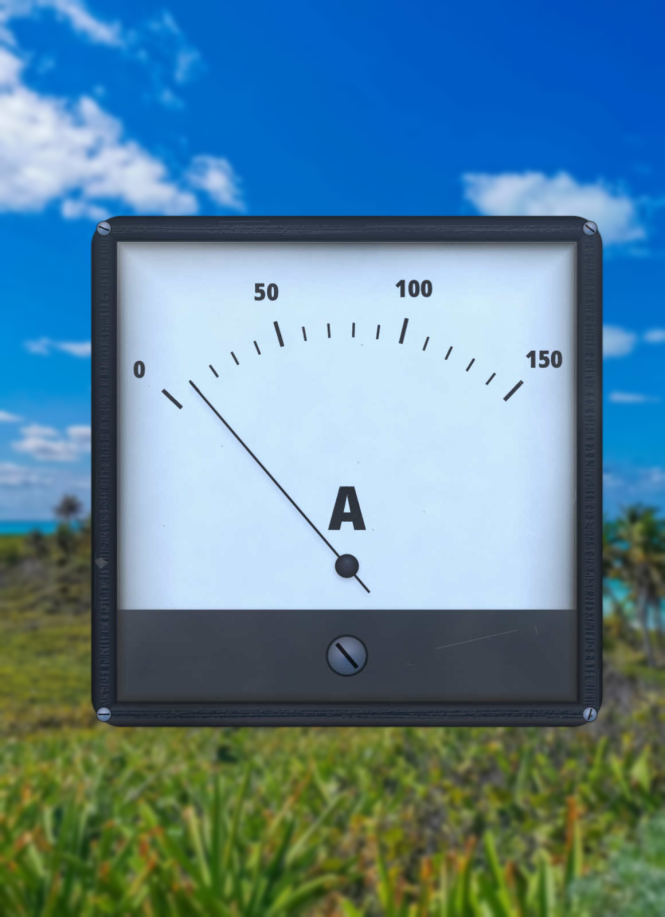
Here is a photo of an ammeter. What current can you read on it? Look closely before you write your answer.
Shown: 10 A
